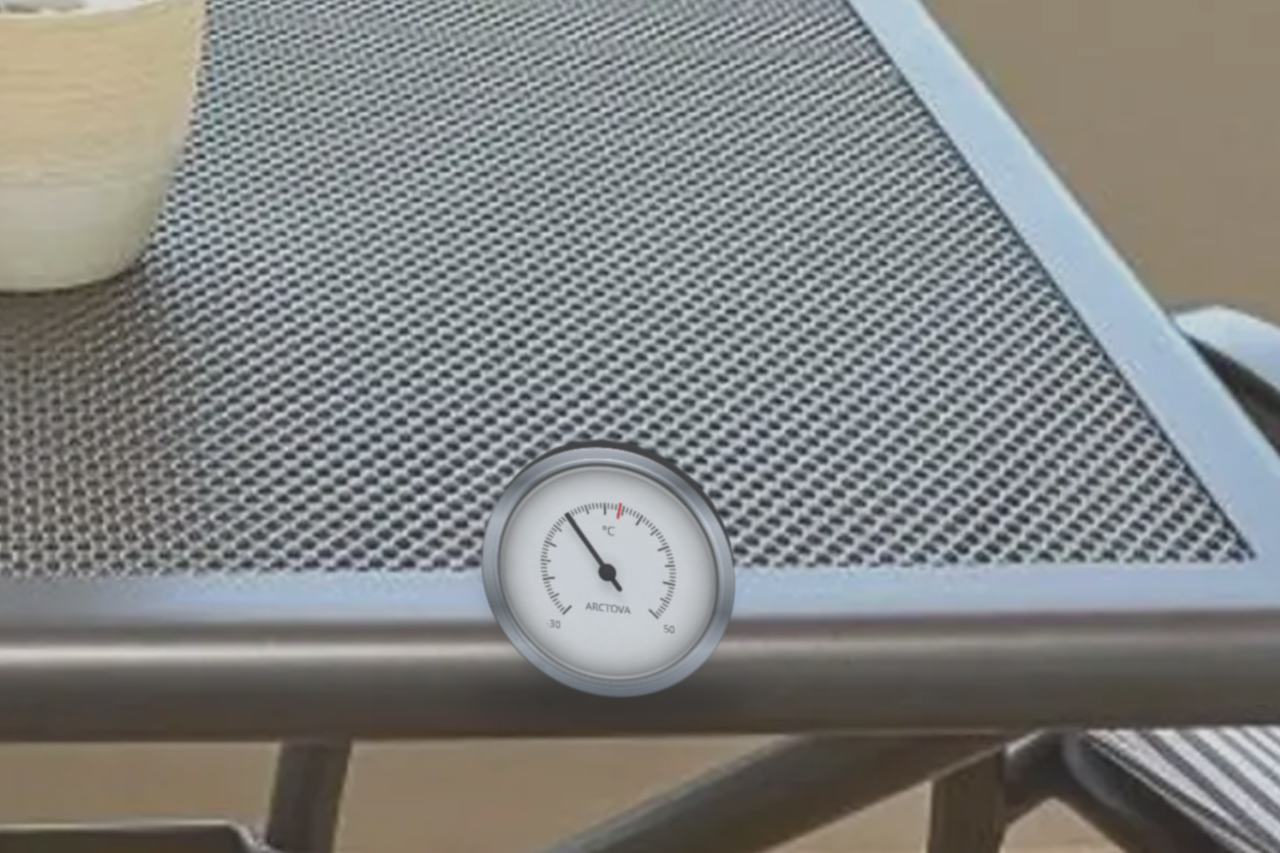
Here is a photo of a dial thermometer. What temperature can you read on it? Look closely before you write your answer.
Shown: 0 °C
